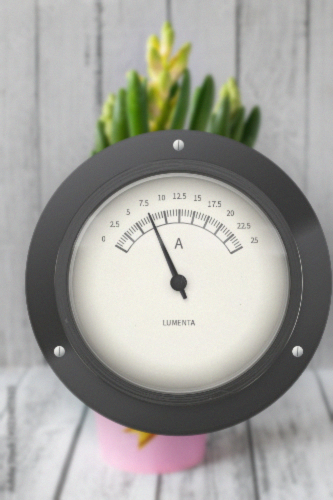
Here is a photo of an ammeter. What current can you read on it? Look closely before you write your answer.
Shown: 7.5 A
